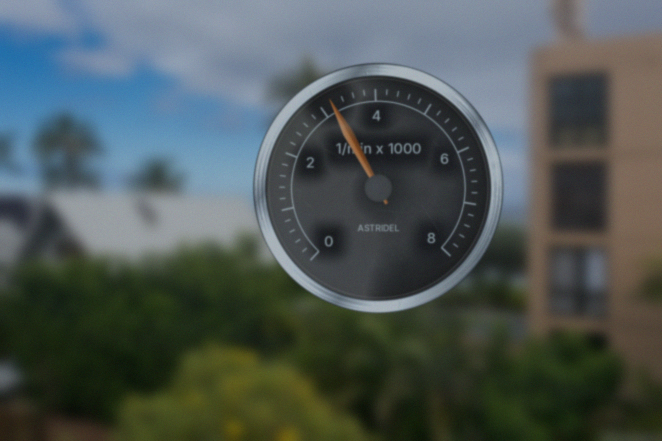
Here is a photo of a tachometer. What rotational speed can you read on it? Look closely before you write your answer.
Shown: 3200 rpm
